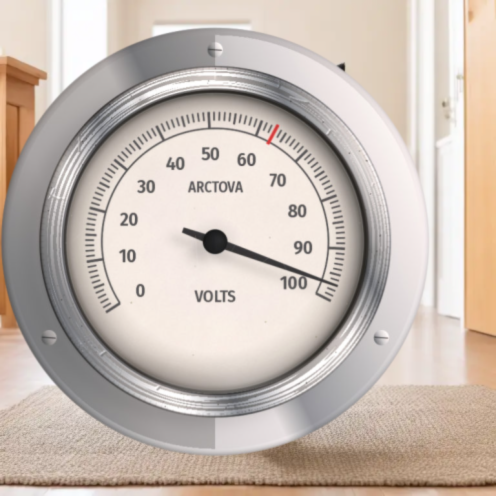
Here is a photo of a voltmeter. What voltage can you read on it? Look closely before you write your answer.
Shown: 97 V
